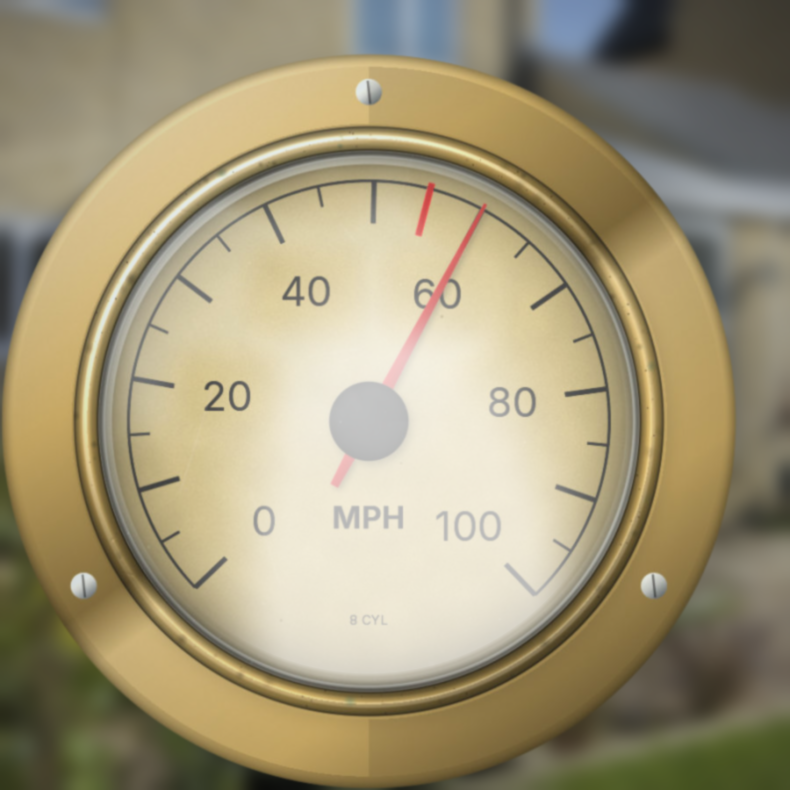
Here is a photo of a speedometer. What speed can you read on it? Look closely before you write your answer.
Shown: 60 mph
